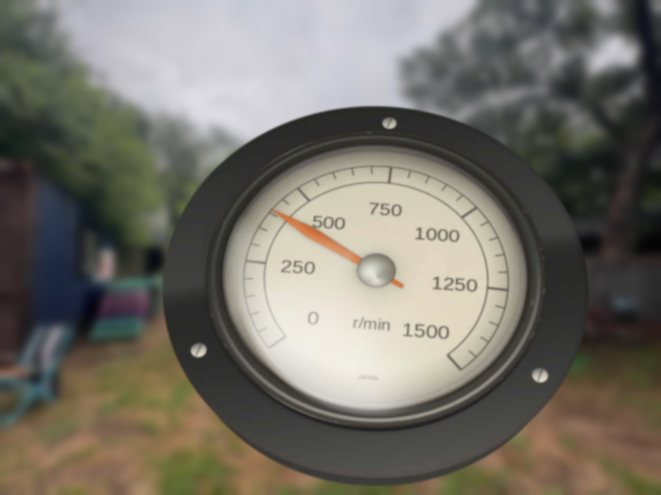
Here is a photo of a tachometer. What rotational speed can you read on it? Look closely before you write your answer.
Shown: 400 rpm
